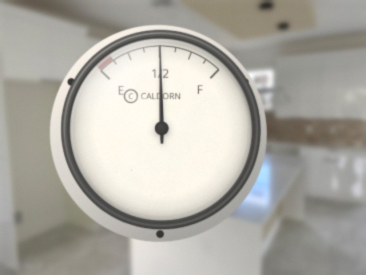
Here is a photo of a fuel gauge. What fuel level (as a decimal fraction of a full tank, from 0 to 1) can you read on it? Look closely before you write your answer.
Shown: 0.5
